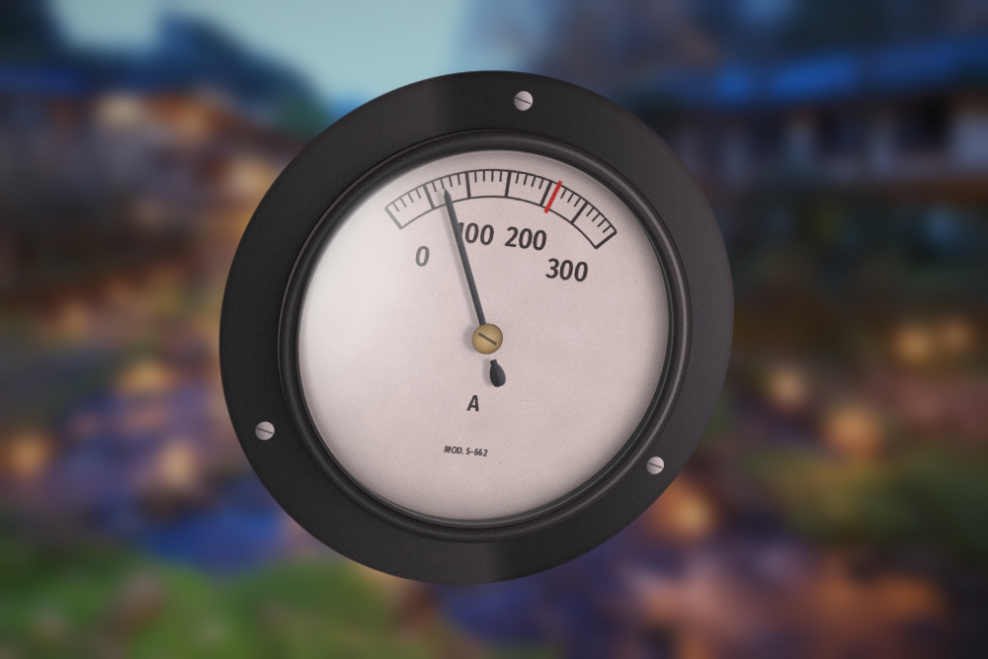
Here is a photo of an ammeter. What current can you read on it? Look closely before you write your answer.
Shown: 70 A
